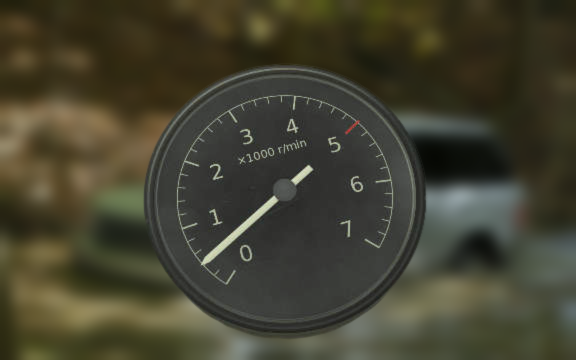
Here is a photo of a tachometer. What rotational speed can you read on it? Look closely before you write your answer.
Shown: 400 rpm
